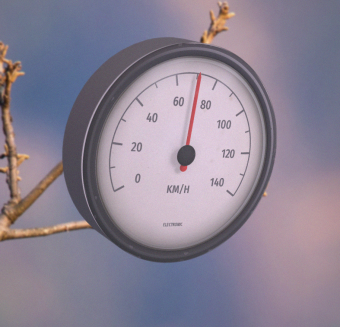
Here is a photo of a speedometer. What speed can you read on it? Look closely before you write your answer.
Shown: 70 km/h
